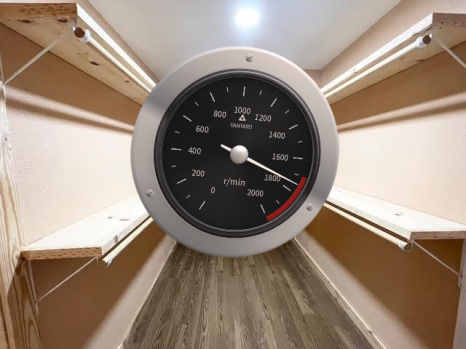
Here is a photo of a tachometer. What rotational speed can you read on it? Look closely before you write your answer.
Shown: 1750 rpm
